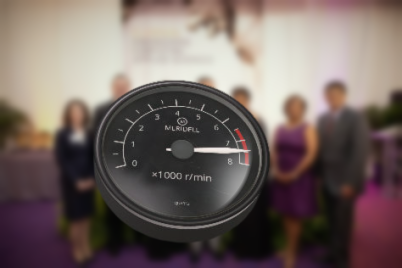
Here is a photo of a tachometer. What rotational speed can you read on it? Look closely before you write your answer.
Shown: 7500 rpm
